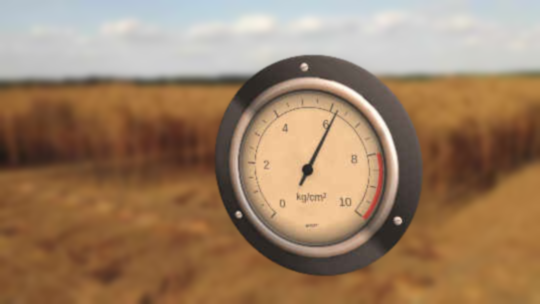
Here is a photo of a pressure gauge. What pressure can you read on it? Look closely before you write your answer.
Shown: 6.25 kg/cm²
